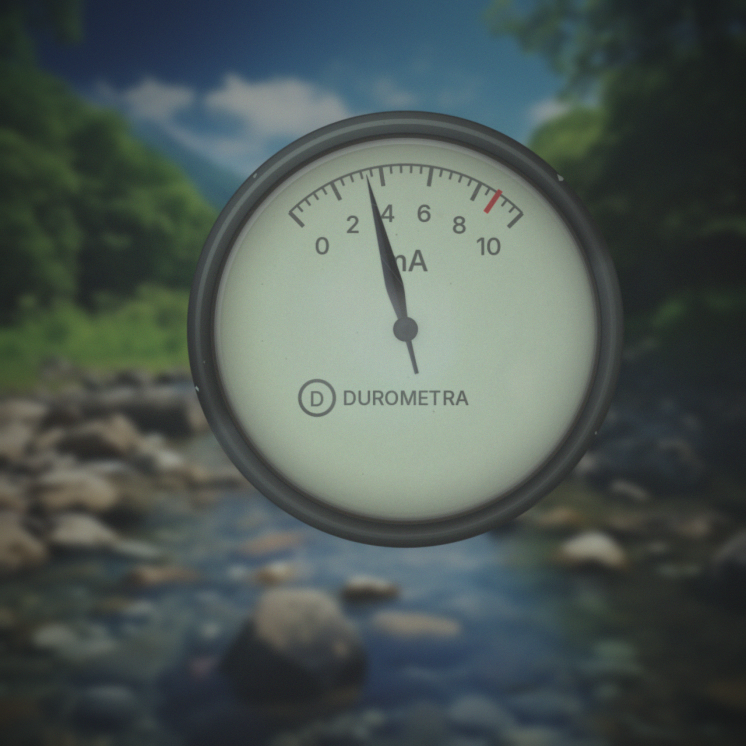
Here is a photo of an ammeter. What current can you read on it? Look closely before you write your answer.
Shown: 3.4 mA
